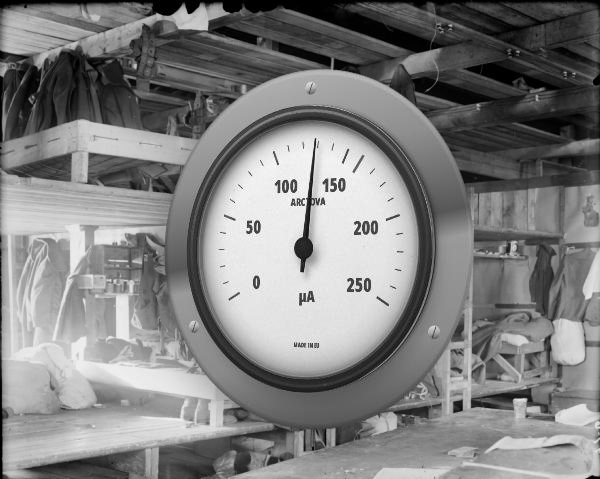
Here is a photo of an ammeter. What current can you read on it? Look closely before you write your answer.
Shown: 130 µA
